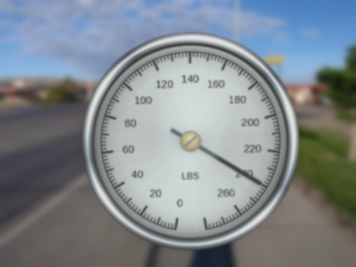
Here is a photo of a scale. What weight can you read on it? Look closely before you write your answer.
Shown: 240 lb
